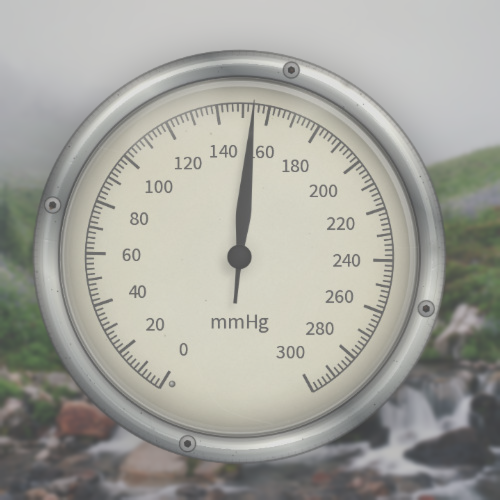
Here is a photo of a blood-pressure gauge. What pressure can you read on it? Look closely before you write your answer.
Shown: 154 mmHg
